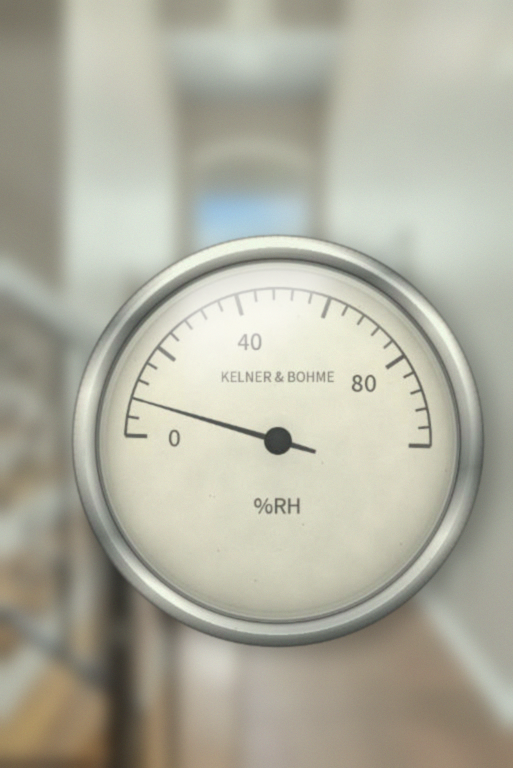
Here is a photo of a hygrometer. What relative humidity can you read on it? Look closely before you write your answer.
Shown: 8 %
